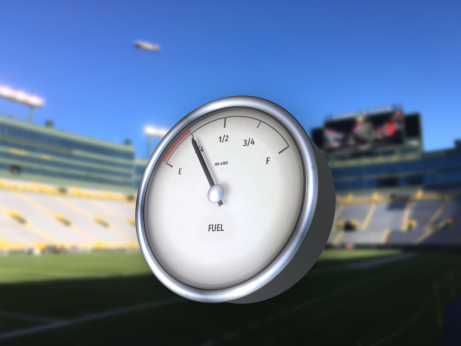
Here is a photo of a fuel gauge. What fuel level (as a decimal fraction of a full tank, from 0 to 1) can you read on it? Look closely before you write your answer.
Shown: 0.25
